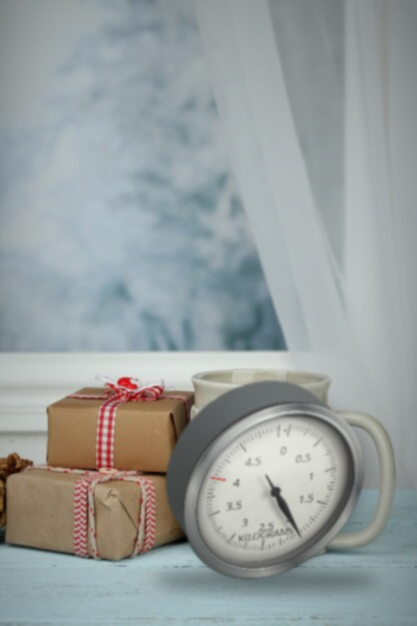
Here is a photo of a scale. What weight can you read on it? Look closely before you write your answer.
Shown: 2 kg
